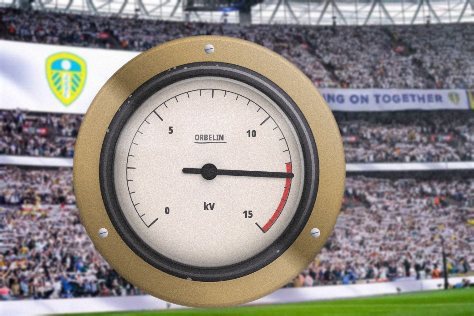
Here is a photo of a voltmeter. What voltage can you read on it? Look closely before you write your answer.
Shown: 12.5 kV
